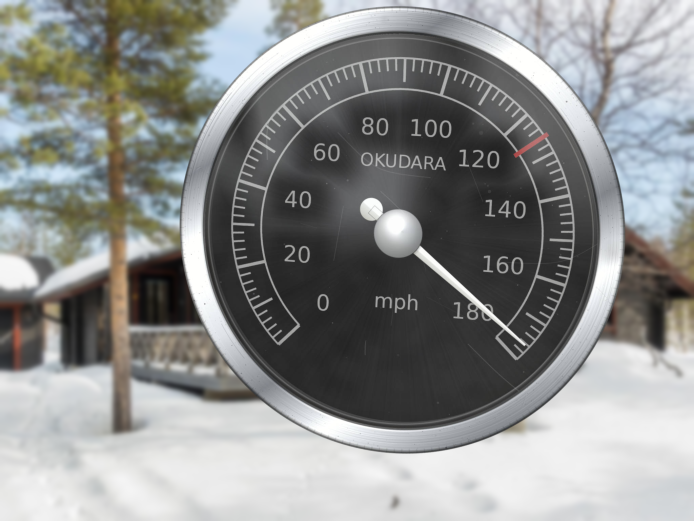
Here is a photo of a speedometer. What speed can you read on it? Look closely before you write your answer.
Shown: 176 mph
